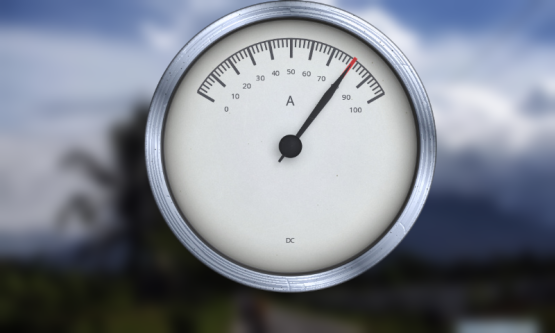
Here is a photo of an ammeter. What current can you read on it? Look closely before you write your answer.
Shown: 80 A
